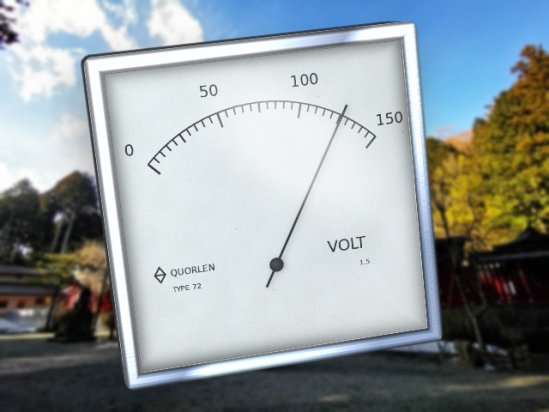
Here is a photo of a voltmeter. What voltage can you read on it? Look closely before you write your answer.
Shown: 125 V
